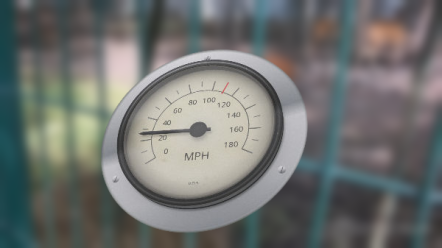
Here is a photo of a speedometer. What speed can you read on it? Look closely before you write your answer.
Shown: 25 mph
